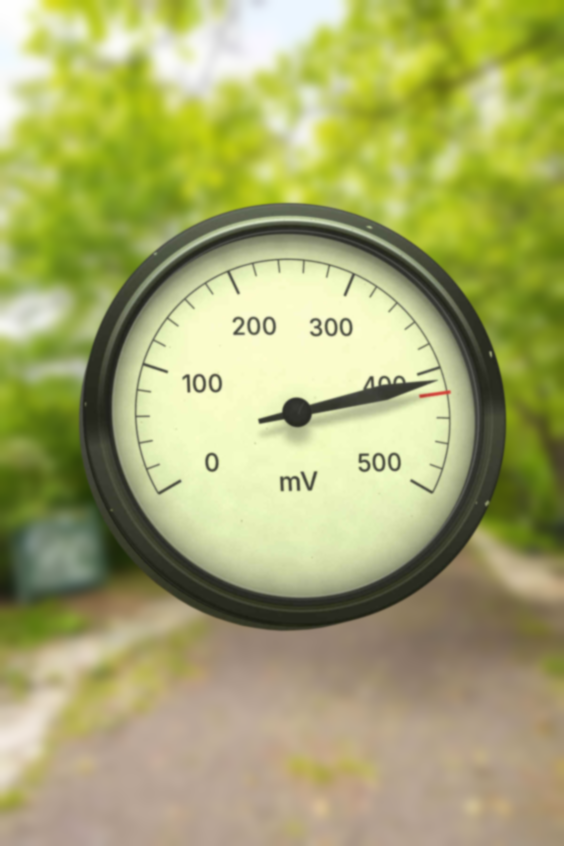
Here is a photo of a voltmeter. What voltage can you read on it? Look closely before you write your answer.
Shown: 410 mV
